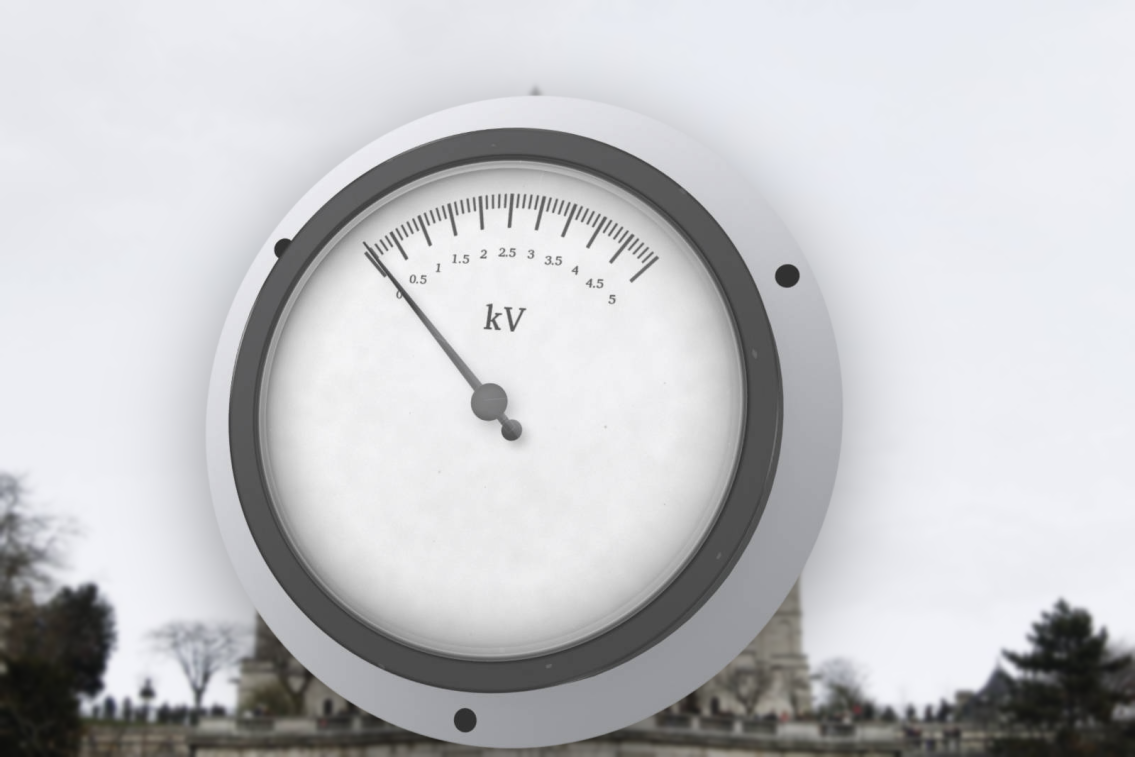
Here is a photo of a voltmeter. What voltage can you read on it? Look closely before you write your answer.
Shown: 0.1 kV
